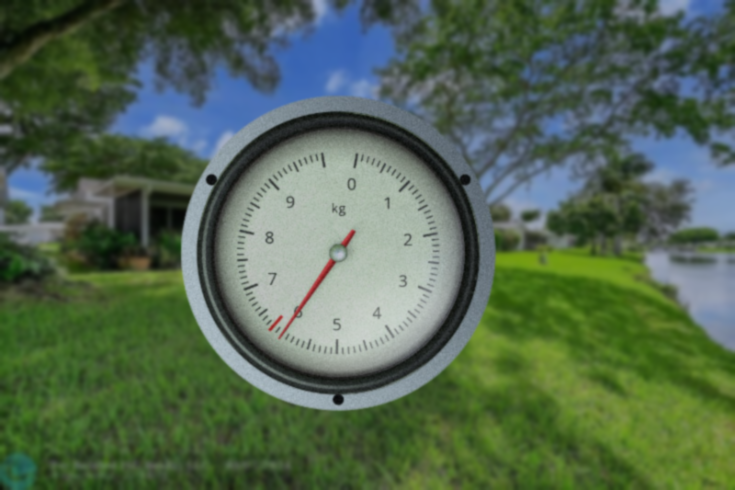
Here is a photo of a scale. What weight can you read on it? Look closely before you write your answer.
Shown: 6 kg
